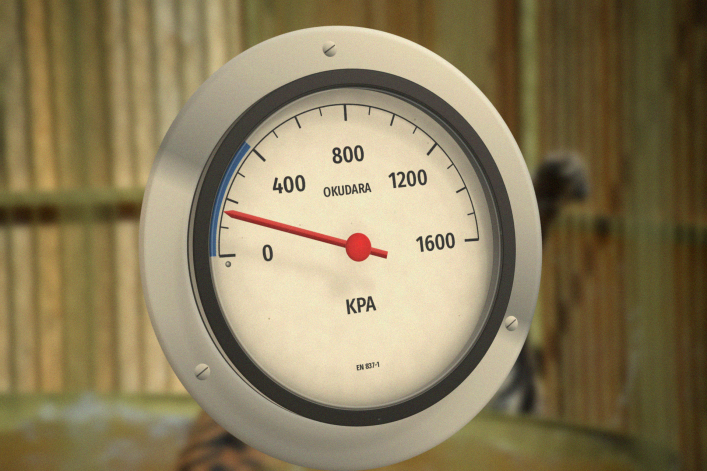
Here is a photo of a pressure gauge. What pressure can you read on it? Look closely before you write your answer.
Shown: 150 kPa
